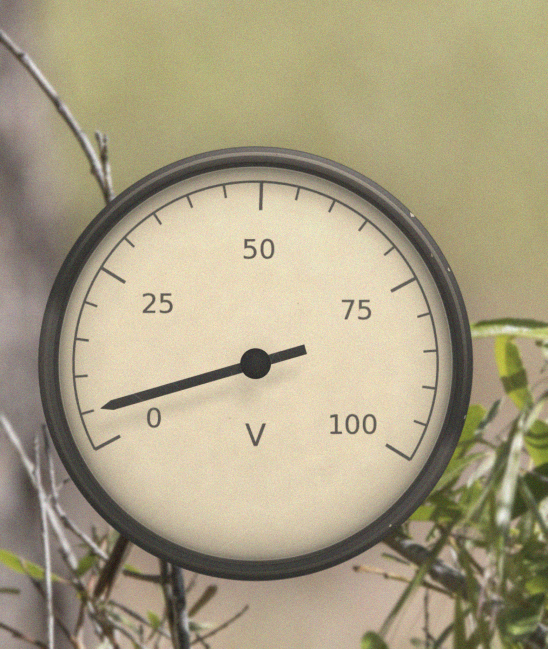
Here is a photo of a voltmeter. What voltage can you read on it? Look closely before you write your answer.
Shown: 5 V
